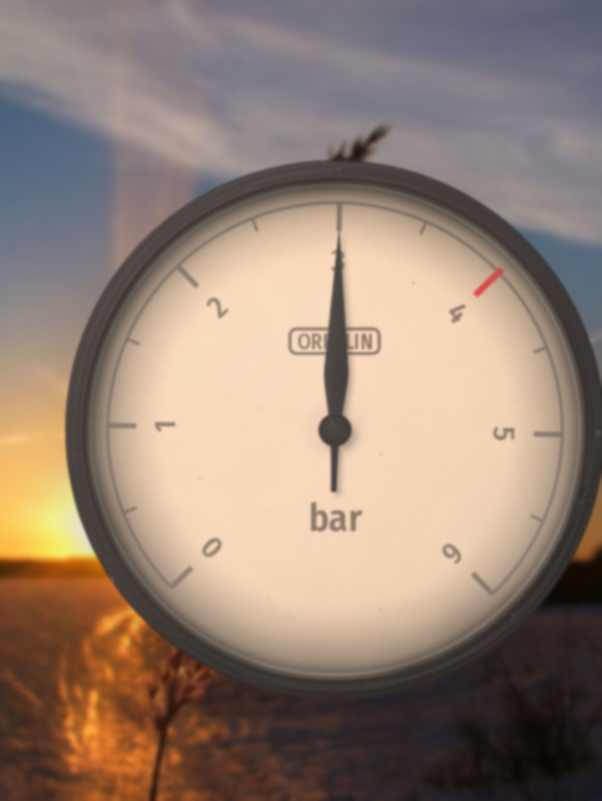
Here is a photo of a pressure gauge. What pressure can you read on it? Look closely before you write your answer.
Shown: 3 bar
